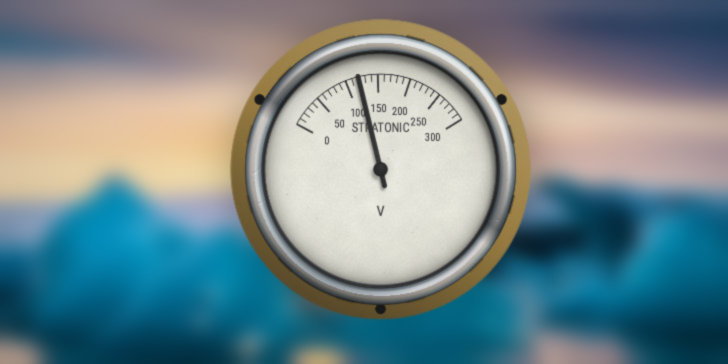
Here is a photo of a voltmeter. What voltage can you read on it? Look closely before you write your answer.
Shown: 120 V
